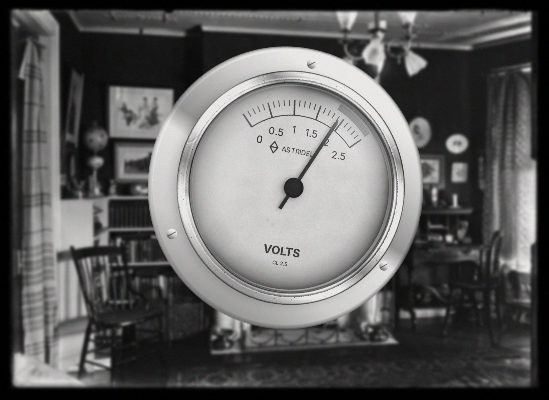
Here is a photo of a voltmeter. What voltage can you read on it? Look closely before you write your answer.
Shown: 1.9 V
